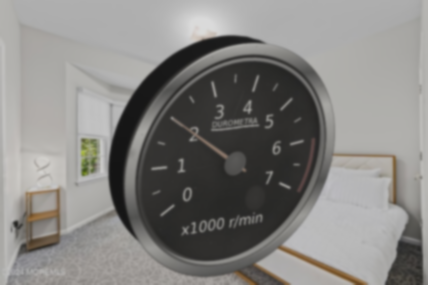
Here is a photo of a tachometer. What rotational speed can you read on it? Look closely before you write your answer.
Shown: 2000 rpm
